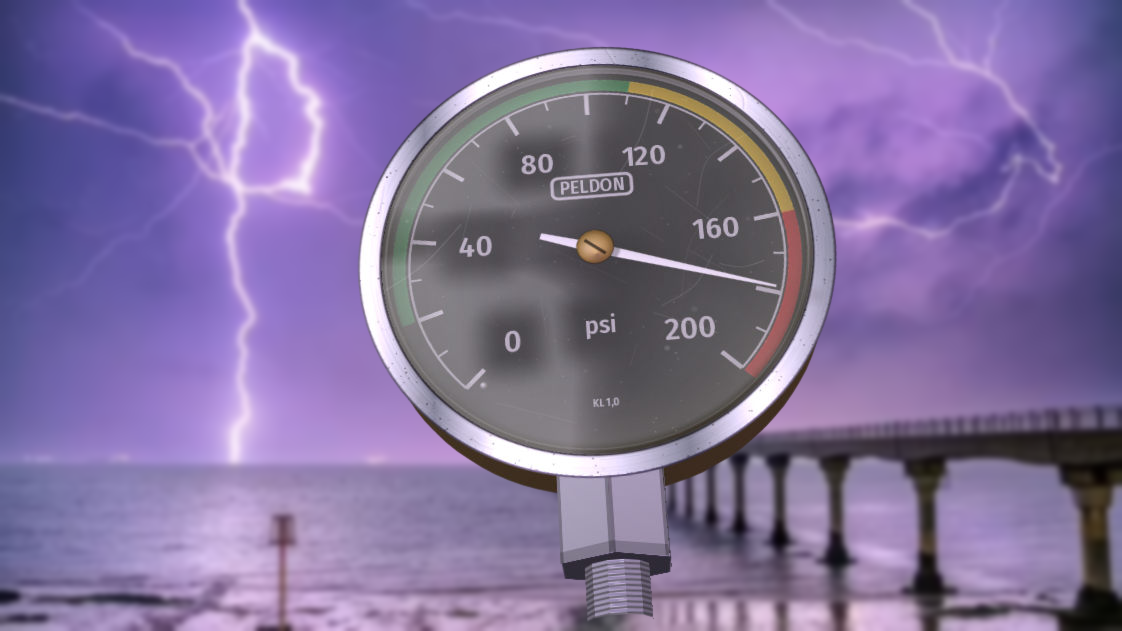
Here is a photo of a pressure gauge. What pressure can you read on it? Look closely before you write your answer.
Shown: 180 psi
